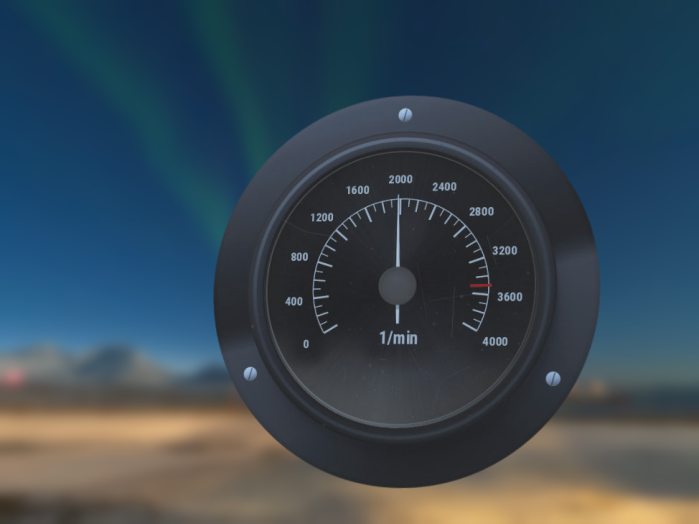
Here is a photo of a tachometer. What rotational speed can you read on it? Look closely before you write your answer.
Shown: 2000 rpm
